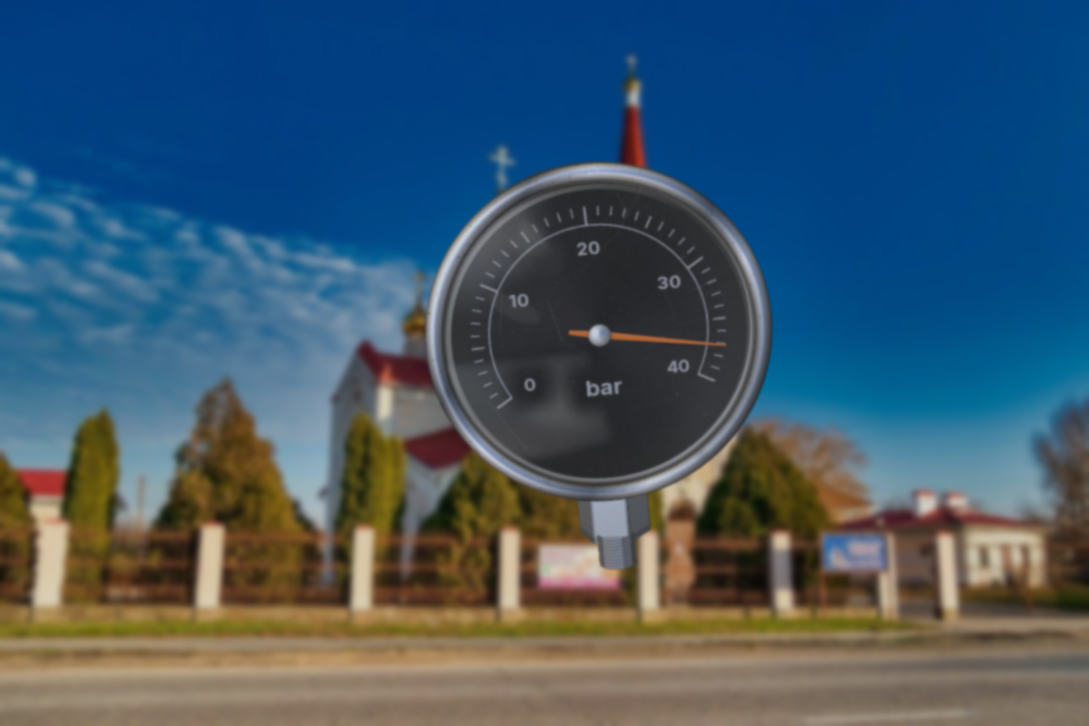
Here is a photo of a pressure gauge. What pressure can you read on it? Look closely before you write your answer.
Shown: 37 bar
